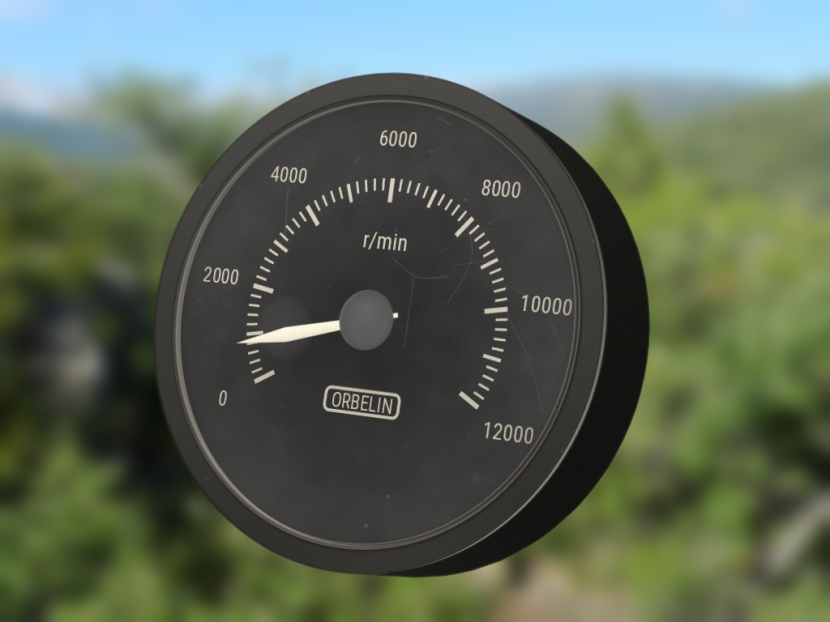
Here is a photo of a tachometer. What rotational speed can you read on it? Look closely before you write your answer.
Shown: 800 rpm
